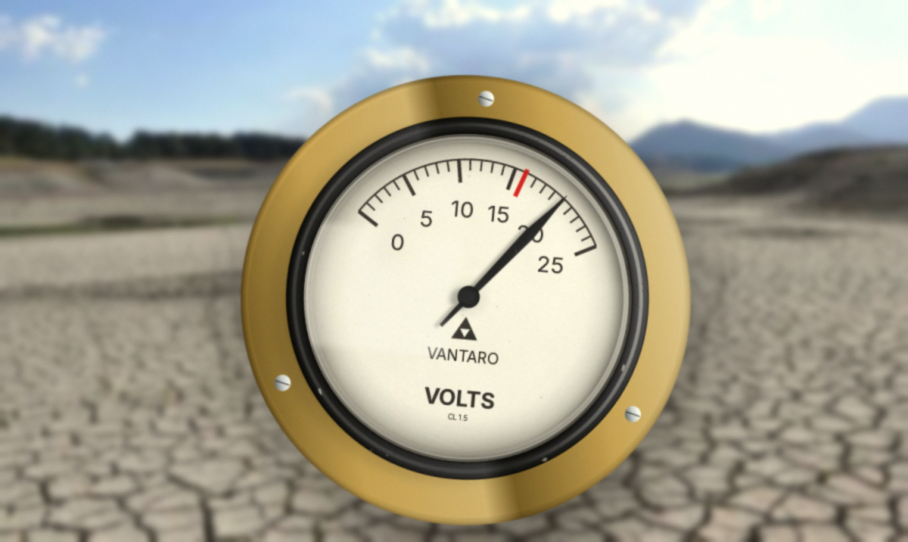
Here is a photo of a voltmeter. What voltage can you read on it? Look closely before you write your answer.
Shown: 20 V
